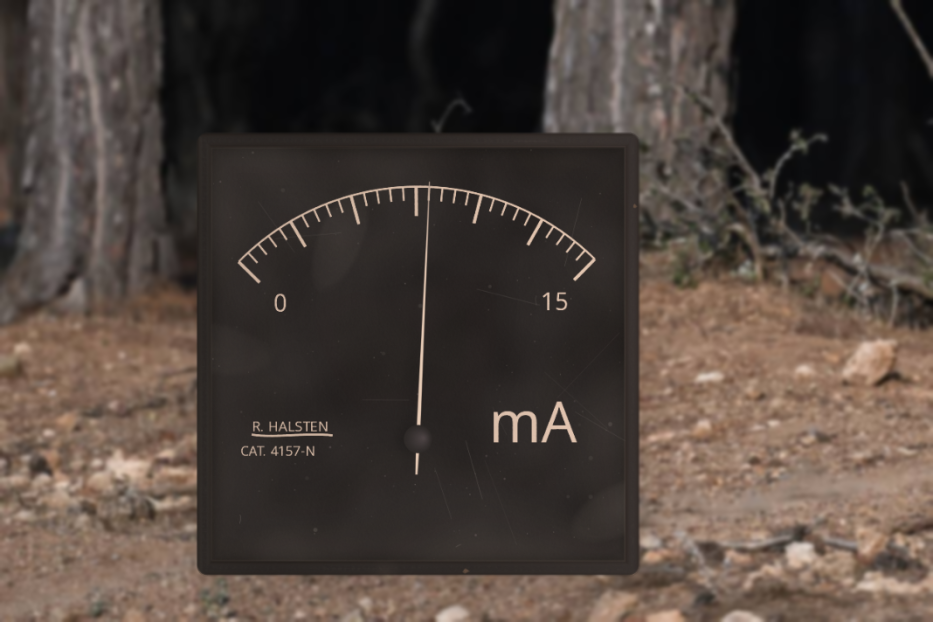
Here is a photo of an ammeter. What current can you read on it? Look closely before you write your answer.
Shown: 8 mA
